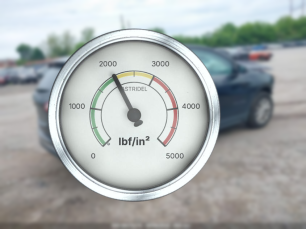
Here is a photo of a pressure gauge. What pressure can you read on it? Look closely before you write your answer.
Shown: 2000 psi
